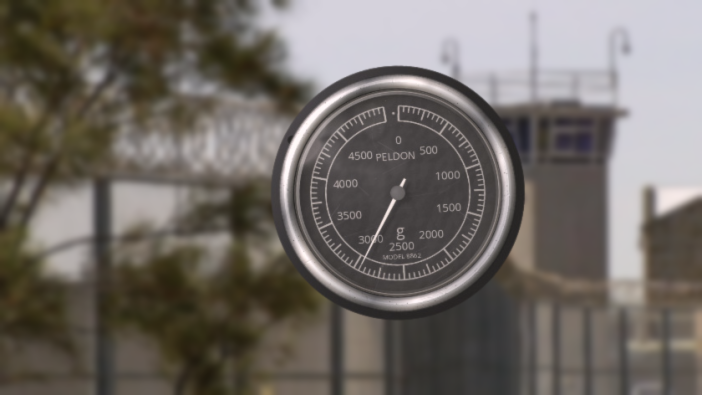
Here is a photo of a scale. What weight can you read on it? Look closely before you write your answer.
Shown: 2950 g
